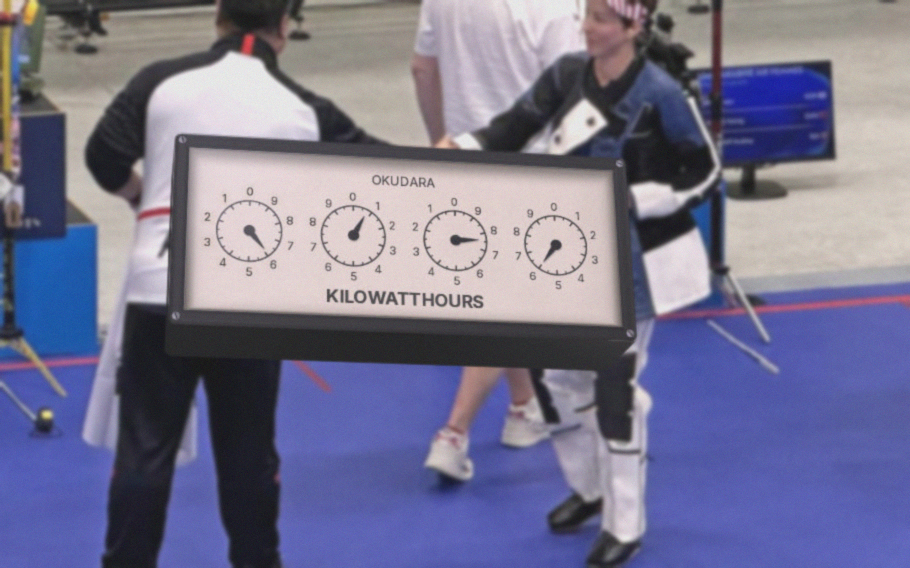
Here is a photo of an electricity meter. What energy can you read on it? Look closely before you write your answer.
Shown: 6076 kWh
